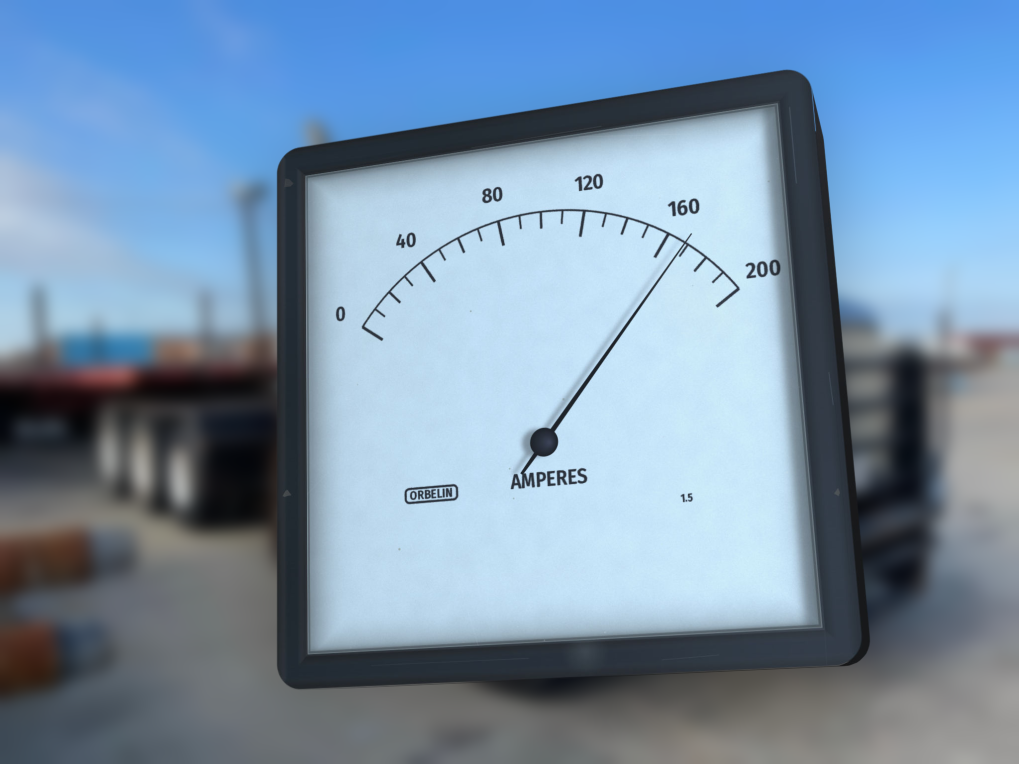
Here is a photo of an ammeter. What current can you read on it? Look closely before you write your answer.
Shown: 170 A
